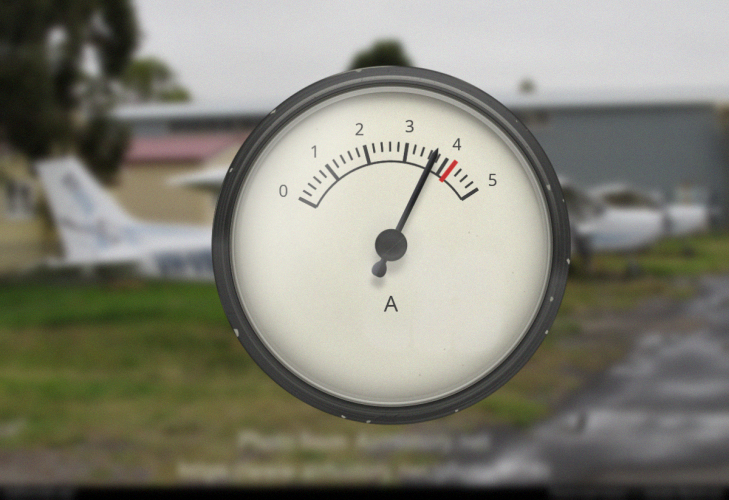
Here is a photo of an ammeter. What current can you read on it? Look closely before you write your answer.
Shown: 3.7 A
